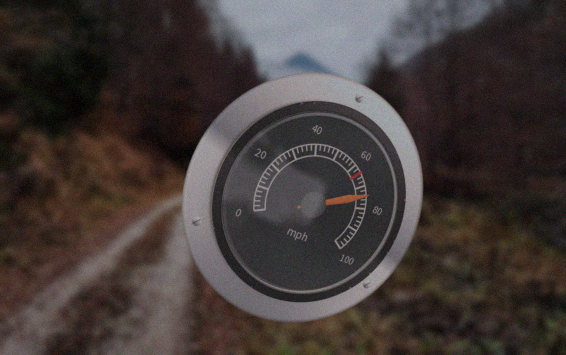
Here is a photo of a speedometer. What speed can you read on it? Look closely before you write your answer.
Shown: 74 mph
